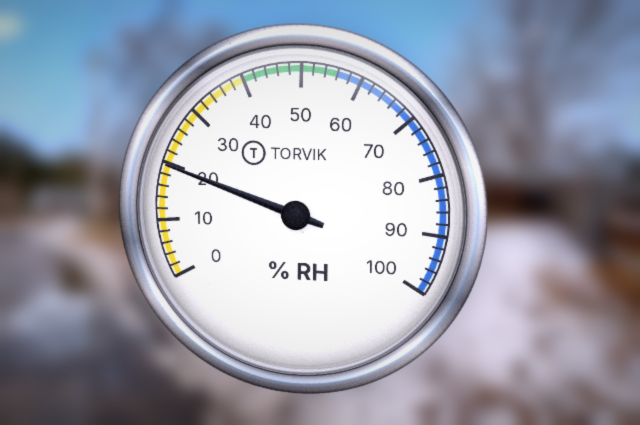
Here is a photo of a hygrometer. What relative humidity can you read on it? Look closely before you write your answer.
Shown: 20 %
